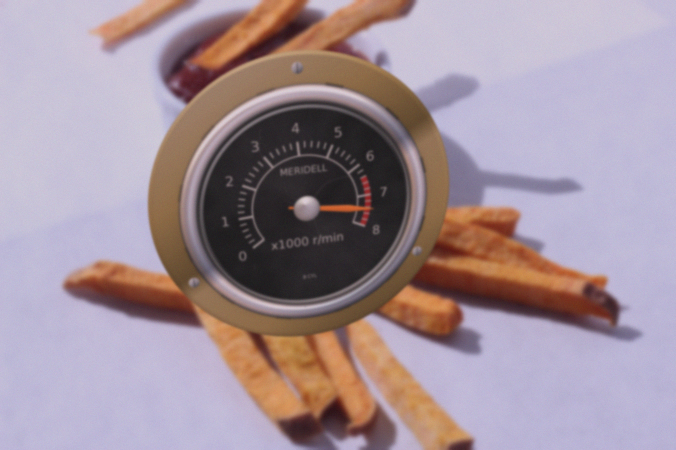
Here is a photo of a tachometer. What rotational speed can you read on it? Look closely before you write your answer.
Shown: 7400 rpm
